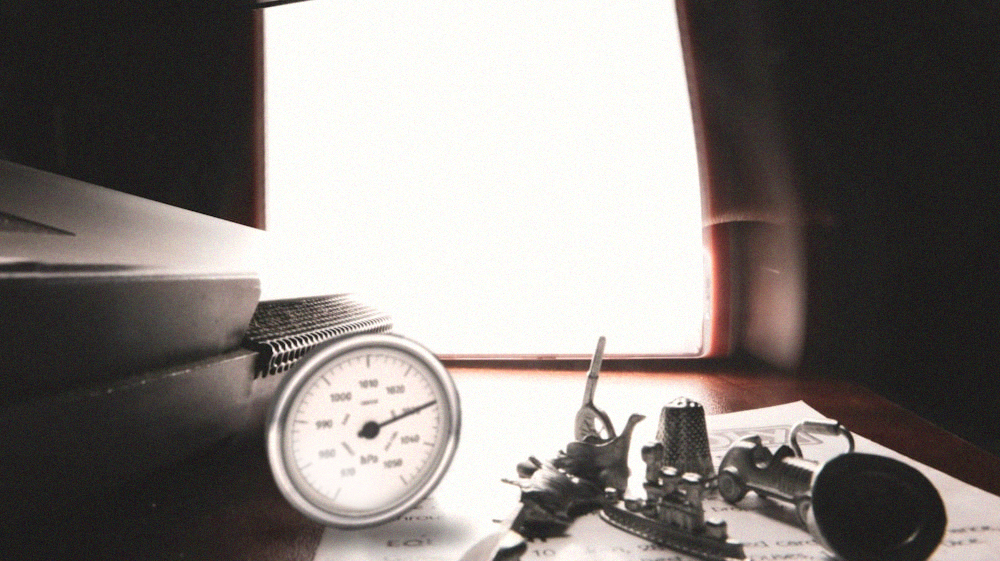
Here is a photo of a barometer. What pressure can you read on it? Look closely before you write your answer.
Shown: 1030 hPa
